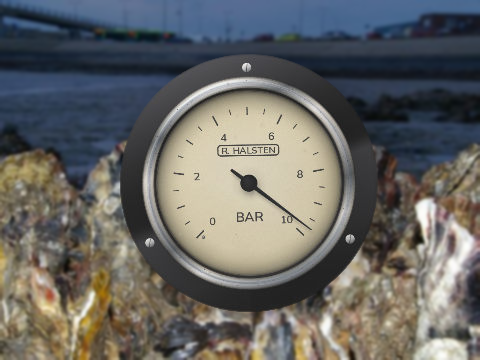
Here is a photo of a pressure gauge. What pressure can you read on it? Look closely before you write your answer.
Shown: 9.75 bar
